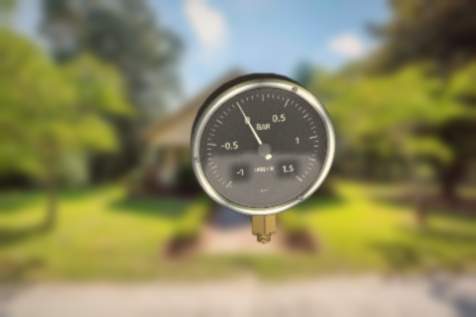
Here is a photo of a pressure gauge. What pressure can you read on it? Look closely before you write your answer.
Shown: 0 bar
